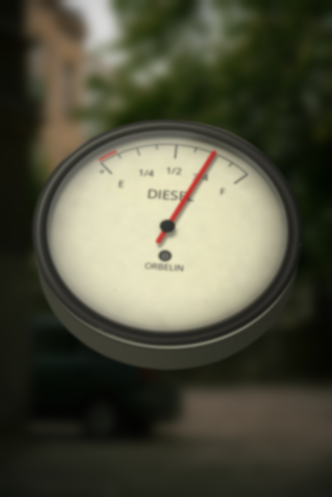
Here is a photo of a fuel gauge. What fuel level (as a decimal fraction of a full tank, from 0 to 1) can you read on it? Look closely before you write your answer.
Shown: 0.75
